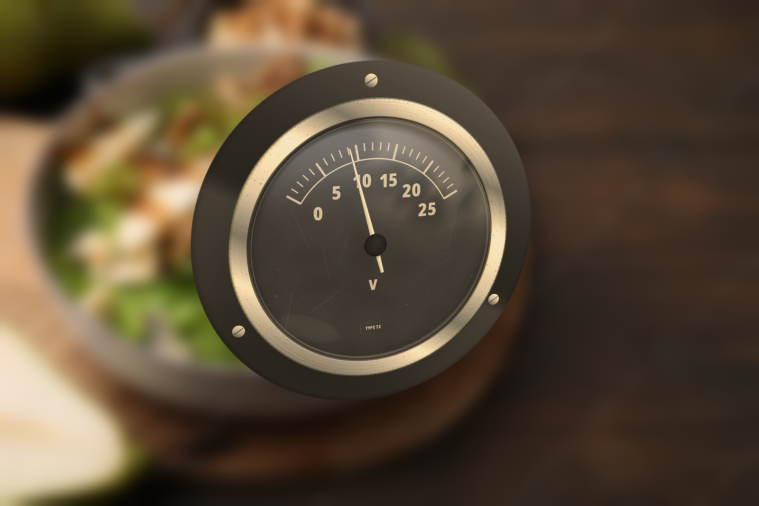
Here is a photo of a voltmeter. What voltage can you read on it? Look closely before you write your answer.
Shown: 9 V
